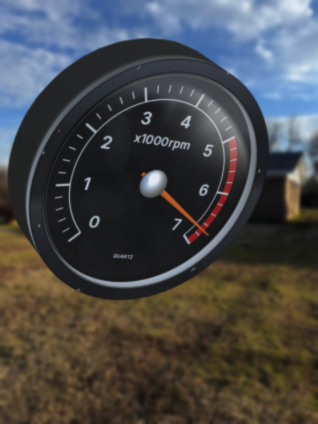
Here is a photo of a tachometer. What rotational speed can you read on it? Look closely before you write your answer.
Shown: 6700 rpm
